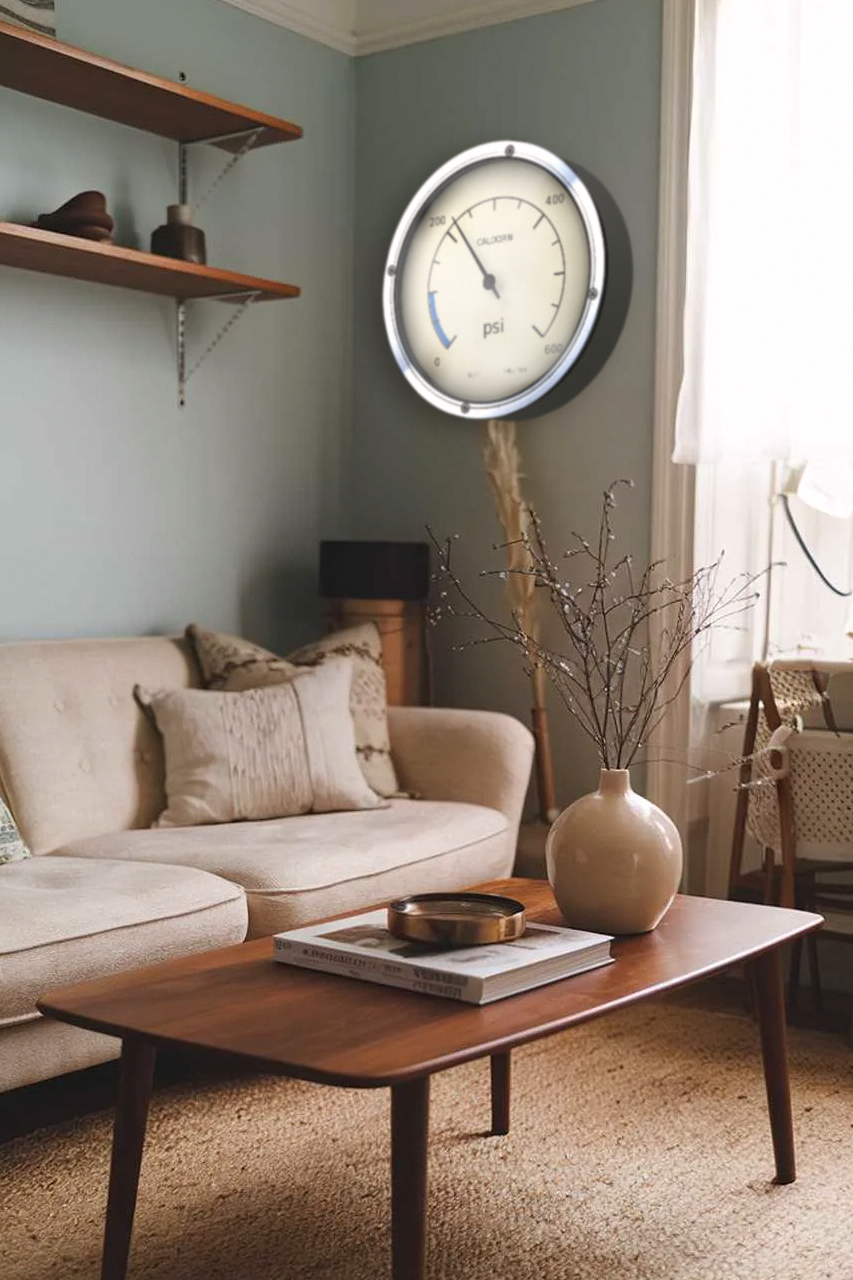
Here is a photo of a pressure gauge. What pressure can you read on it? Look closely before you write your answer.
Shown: 225 psi
